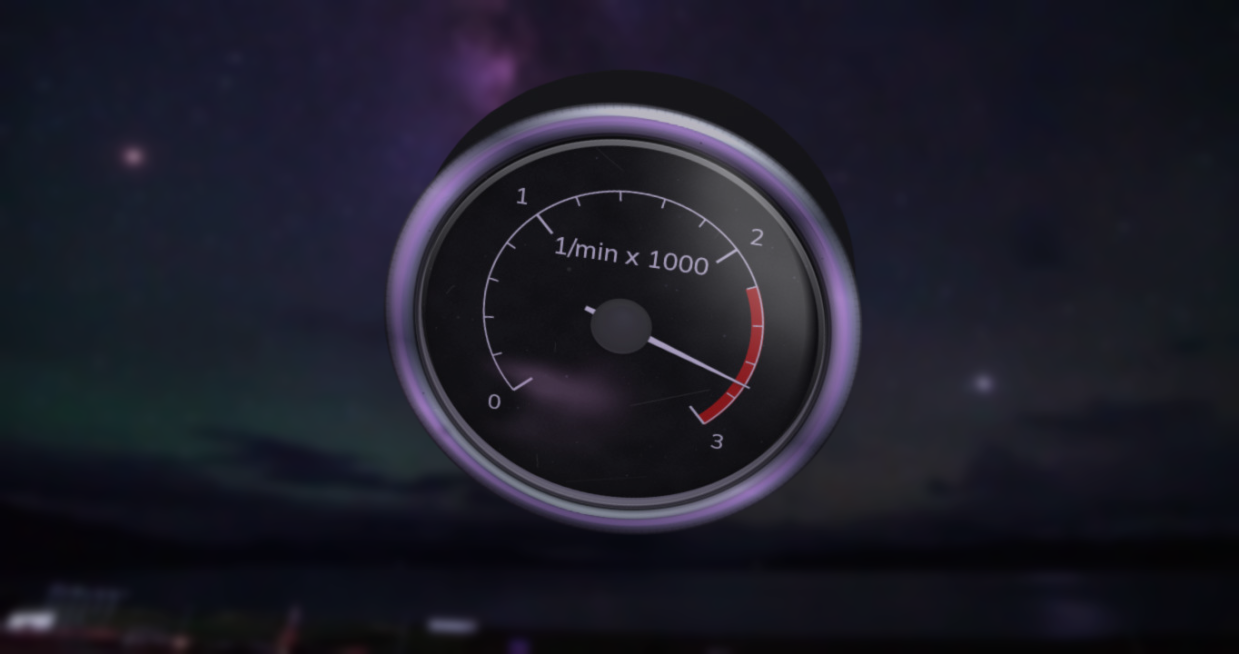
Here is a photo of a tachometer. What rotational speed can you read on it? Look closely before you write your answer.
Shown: 2700 rpm
